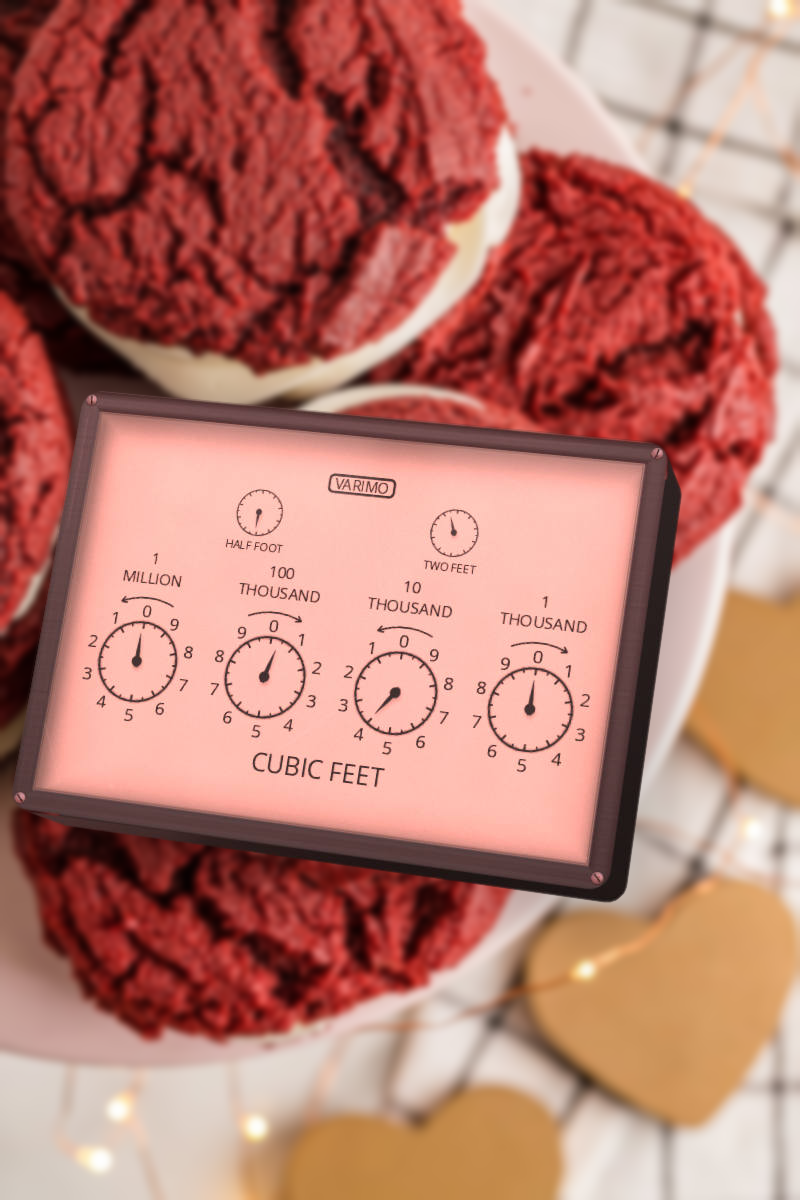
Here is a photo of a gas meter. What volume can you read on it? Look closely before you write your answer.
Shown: 4000 ft³
